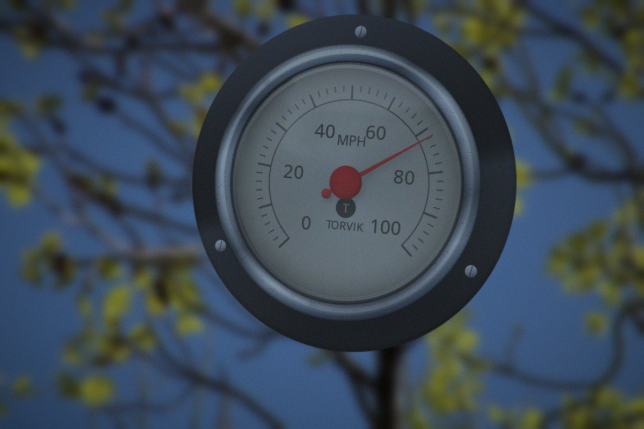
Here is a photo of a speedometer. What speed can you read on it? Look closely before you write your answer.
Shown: 72 mph
